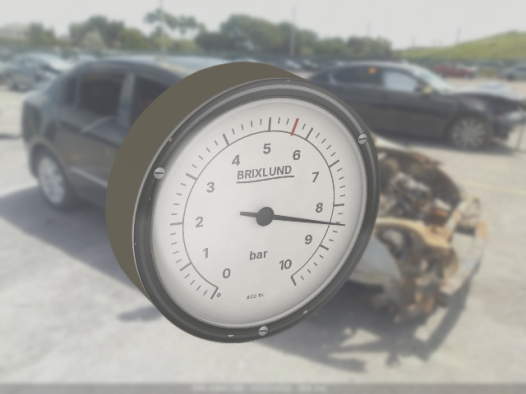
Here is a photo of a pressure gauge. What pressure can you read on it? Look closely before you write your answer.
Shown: 8.4 bar
